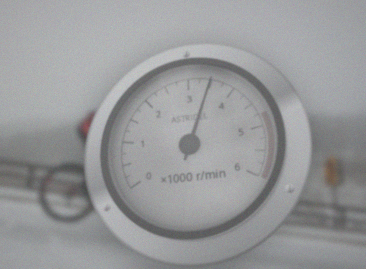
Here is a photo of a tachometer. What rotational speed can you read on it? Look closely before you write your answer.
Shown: 3500 rpm
